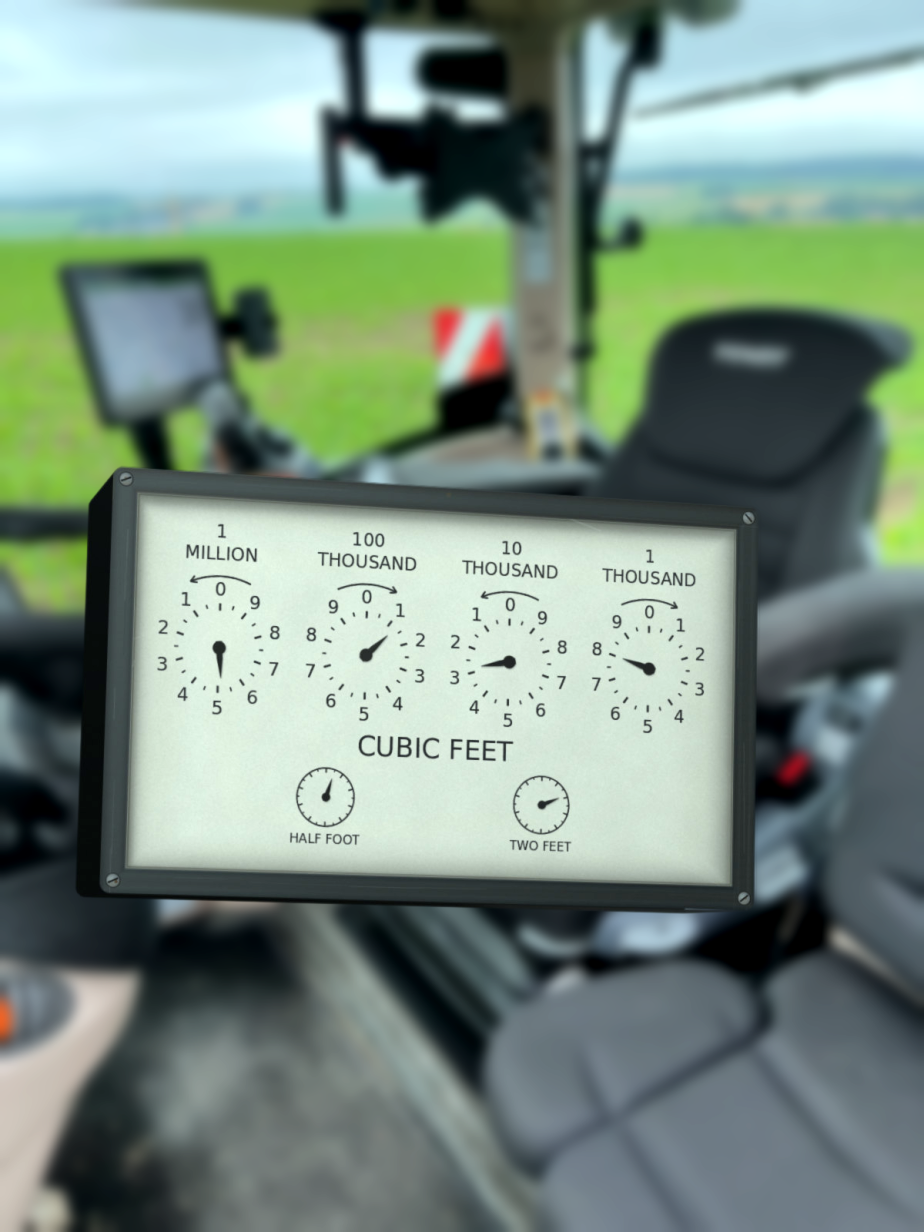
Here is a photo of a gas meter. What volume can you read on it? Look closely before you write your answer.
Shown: 512800 ft³
